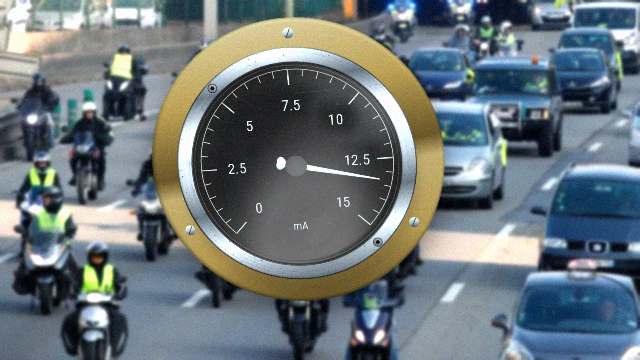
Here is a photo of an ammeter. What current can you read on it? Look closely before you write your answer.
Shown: 13.25 mA
